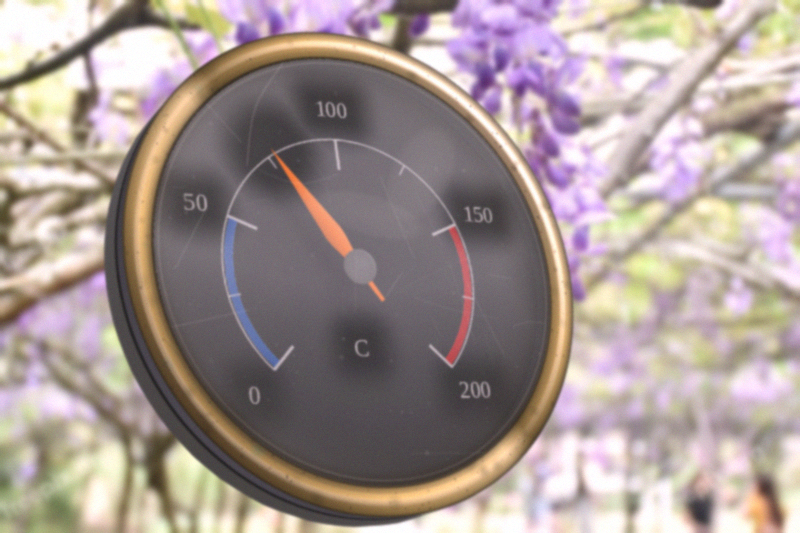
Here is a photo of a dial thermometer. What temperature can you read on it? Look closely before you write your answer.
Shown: 75 °C
